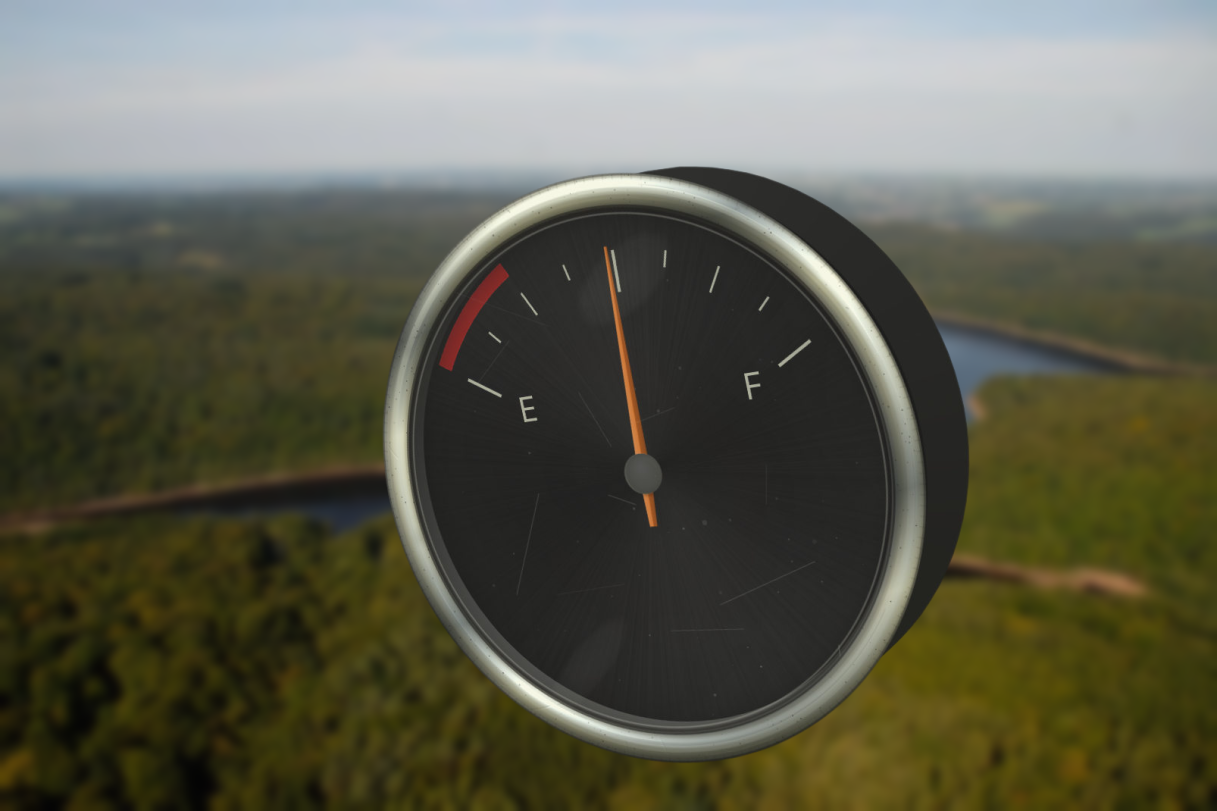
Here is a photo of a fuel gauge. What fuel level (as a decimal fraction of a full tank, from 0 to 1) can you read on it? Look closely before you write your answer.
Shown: 0.5
